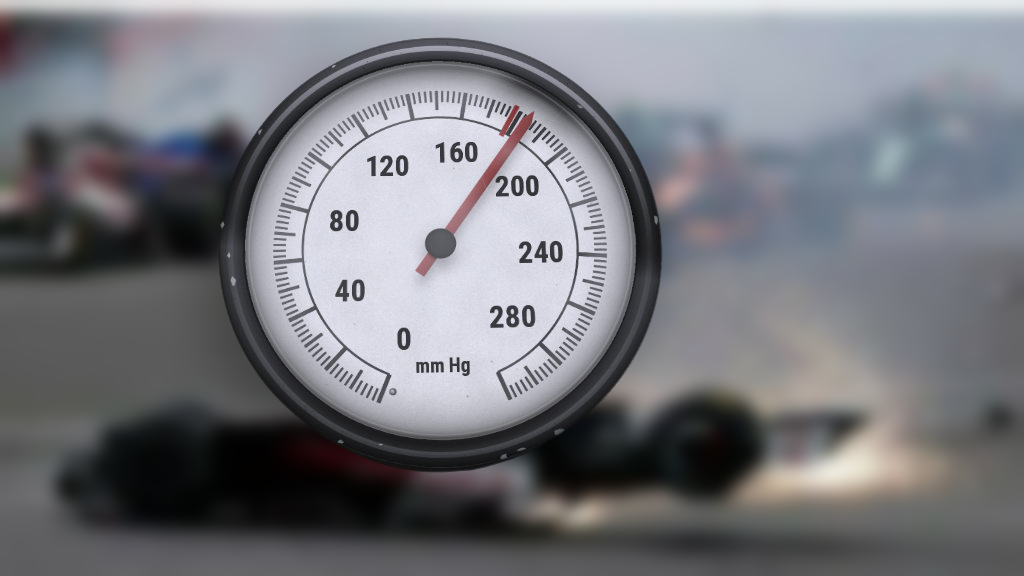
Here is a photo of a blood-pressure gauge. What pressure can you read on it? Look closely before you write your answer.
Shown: 184 mmHg
